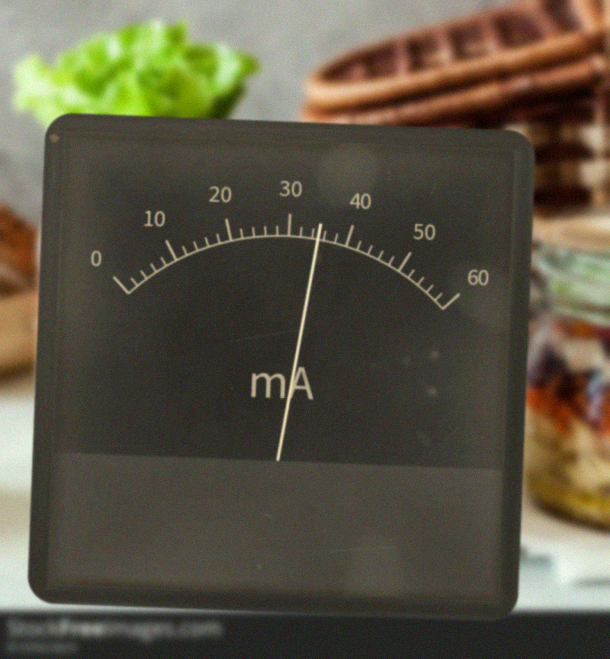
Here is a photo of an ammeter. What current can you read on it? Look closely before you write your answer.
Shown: 35 mA
